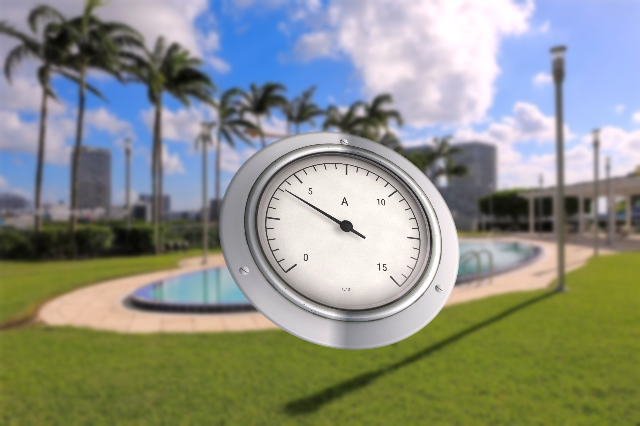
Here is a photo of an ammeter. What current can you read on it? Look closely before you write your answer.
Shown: 4 A
